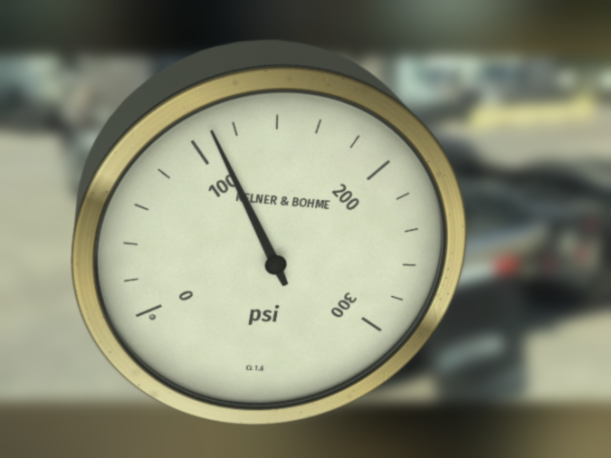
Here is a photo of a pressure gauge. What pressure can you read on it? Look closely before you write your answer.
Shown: 110 psi
